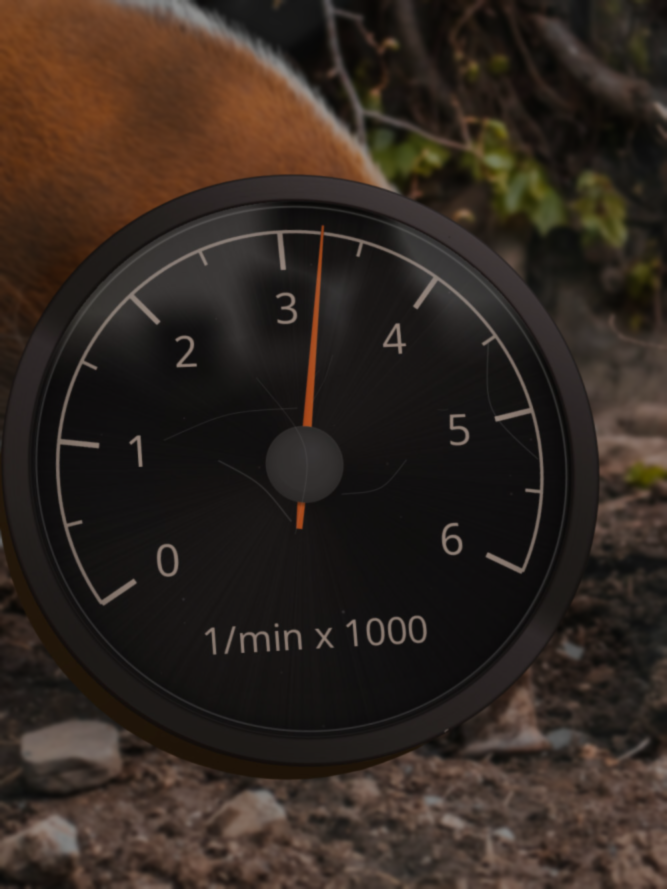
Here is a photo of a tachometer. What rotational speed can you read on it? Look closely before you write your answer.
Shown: 3250 rpm
